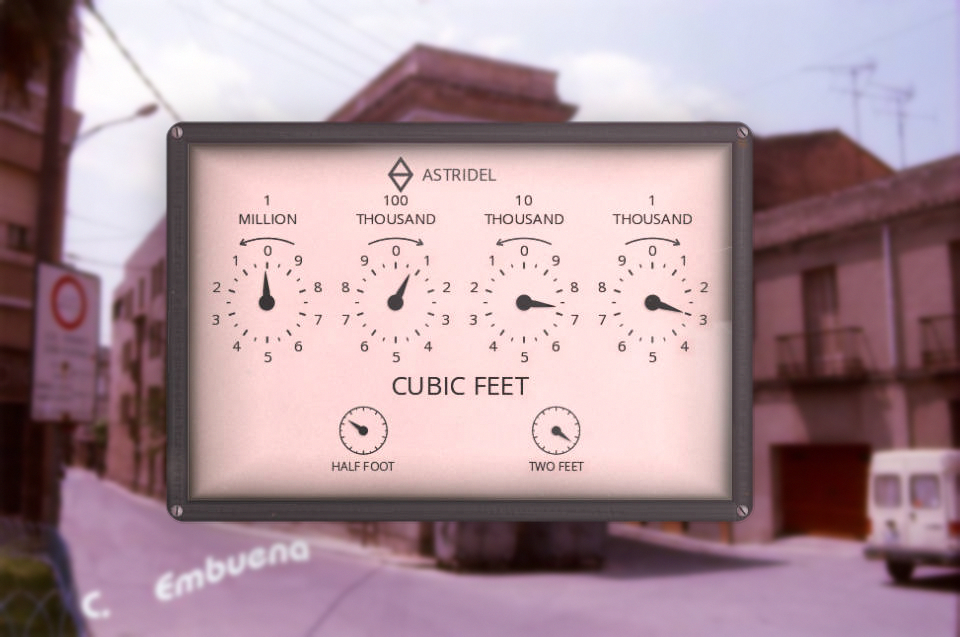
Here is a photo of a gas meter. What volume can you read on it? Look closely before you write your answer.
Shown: 7300 ft³
